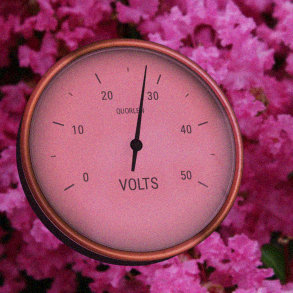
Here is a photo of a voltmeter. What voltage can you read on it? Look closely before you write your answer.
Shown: 27.5 V
